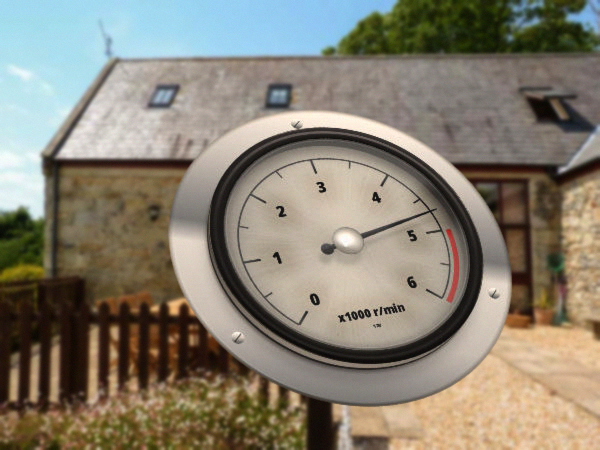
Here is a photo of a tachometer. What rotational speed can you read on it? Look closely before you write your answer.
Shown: 4750 rpm
